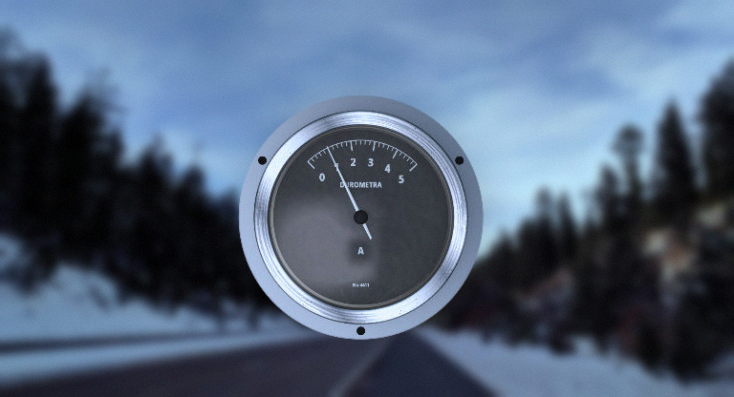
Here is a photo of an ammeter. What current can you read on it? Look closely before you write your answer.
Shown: 1 A
